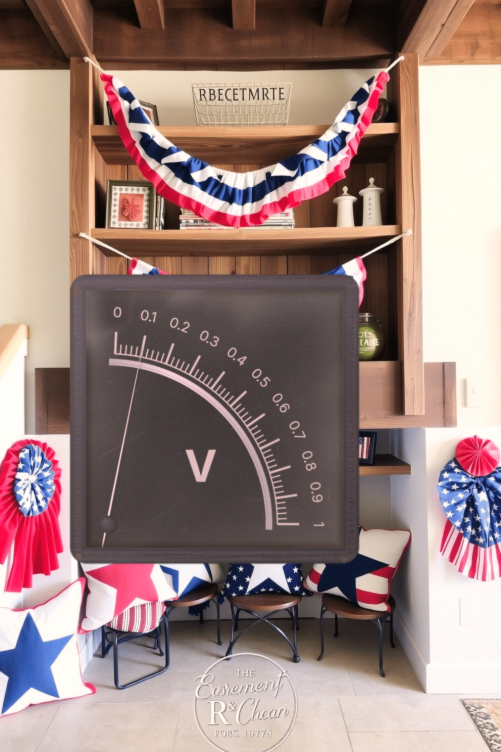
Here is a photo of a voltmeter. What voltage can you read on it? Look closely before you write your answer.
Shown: 0.1 V
